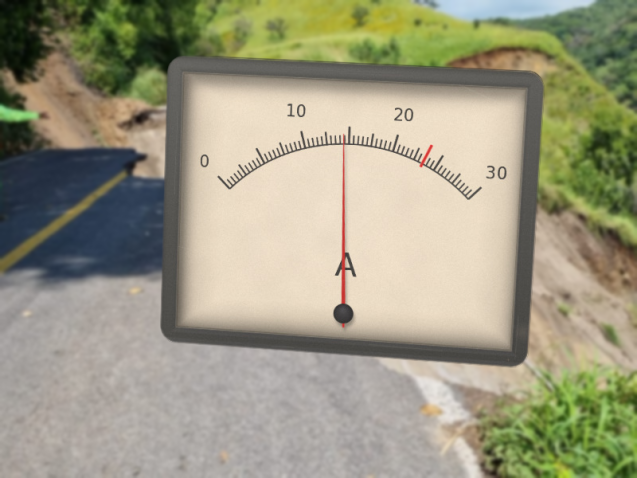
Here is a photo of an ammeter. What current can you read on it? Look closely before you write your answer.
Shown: 14.5 A
